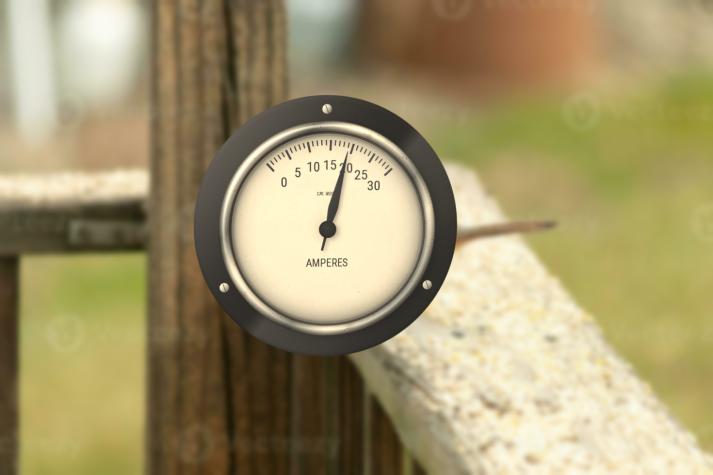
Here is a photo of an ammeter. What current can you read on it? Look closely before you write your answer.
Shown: 19 A
